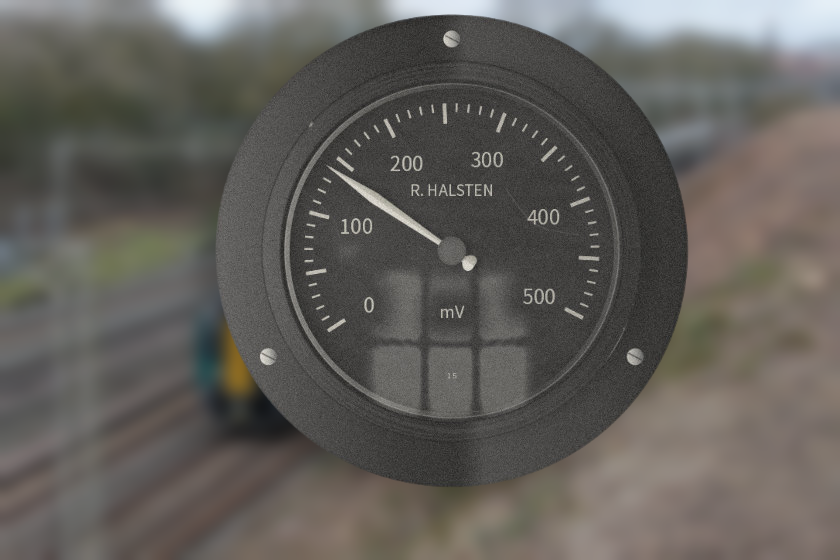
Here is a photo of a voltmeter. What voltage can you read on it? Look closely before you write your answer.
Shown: 140 mV
